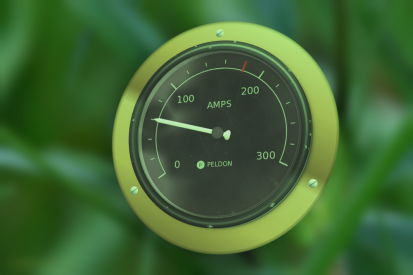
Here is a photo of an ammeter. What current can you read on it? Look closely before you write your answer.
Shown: 60 A
